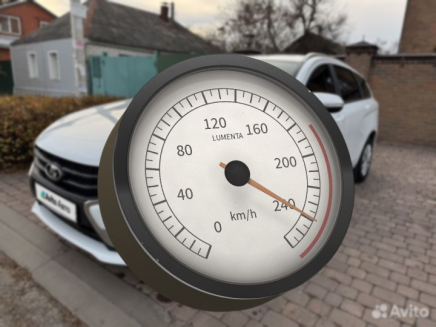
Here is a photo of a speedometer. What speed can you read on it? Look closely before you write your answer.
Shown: 240 km/h
